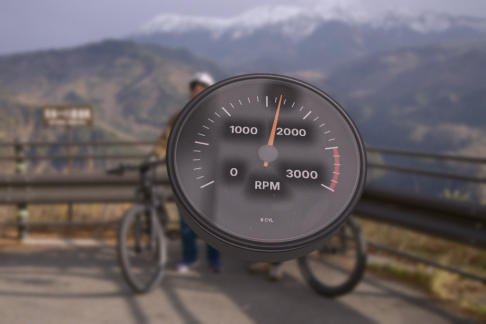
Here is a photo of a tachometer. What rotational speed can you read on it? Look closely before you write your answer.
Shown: 1650 rpm
